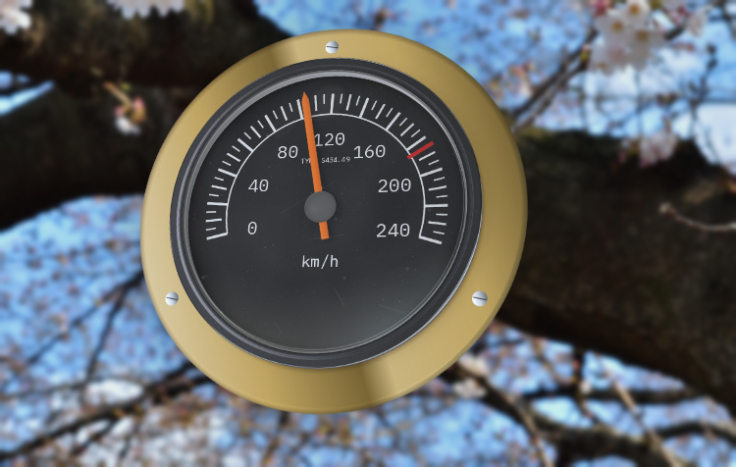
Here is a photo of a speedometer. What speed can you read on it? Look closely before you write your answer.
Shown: 105 km/h
